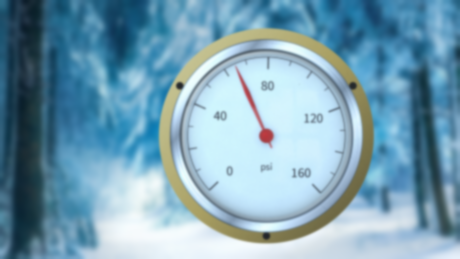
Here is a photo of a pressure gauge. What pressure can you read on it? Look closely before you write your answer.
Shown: 65 psi
